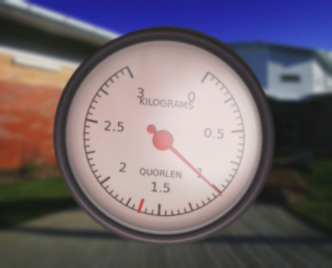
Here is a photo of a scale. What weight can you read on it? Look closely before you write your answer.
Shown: 1 kg
